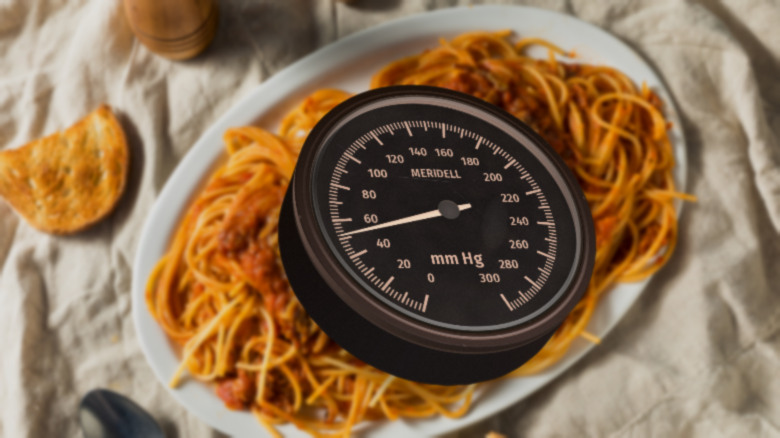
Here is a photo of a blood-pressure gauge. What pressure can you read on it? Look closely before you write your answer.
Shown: 50 mmHg
